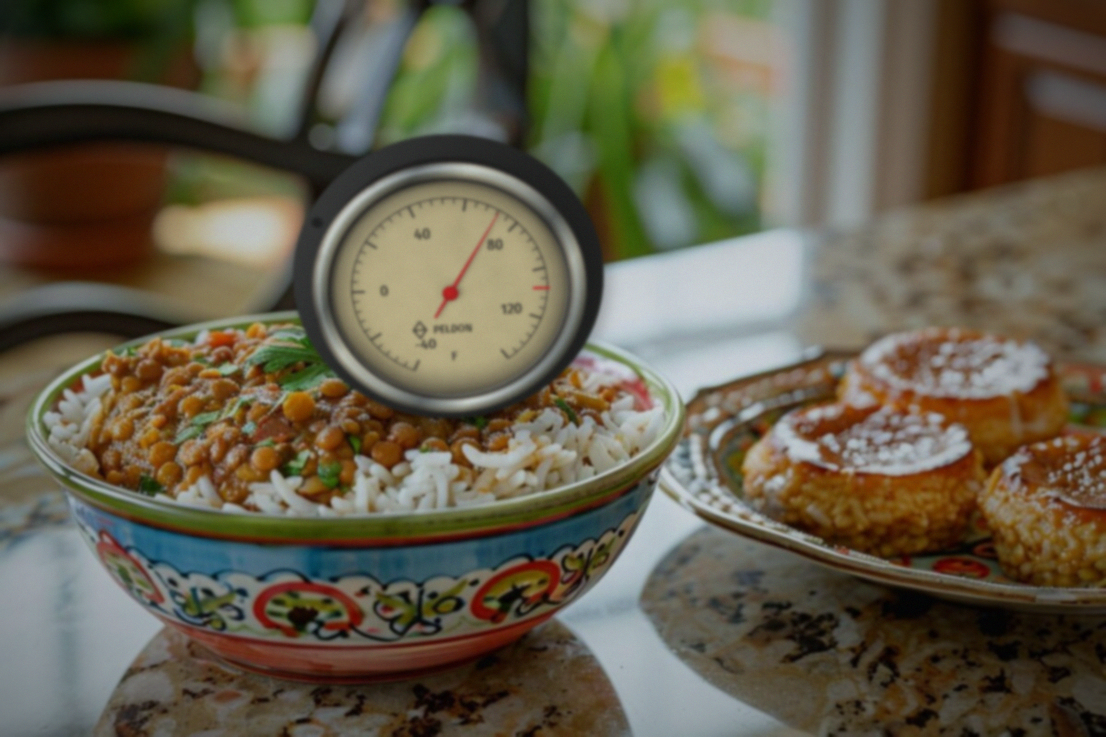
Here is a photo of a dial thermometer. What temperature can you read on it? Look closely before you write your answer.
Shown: 72 °F
